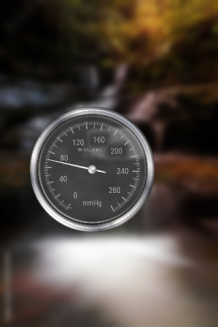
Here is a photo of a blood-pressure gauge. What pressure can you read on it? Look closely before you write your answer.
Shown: 70 mmHg
